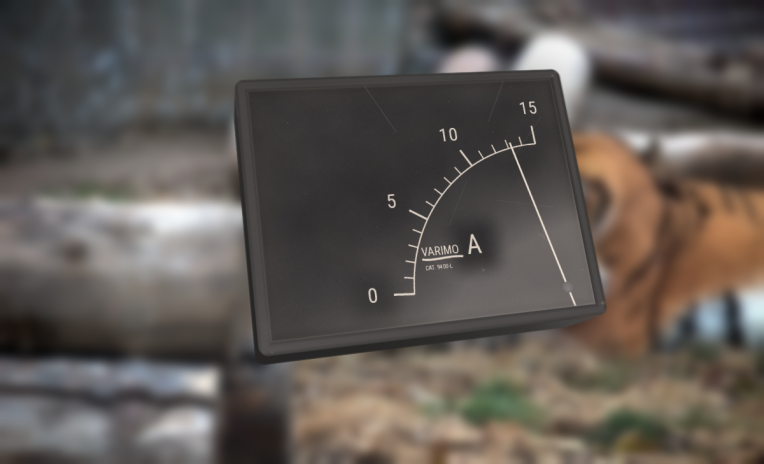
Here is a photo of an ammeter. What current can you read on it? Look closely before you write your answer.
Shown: 13 A
